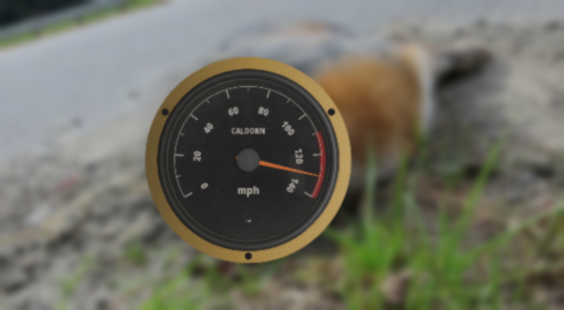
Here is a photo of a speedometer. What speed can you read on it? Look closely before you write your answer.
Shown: 130 mph
